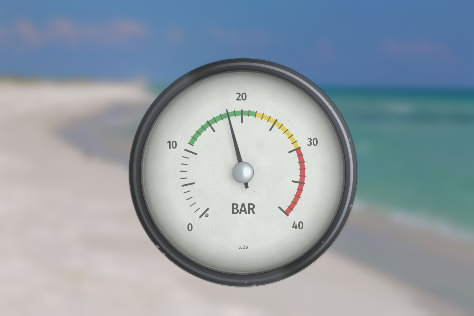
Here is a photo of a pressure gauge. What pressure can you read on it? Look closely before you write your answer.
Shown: 18 bar
